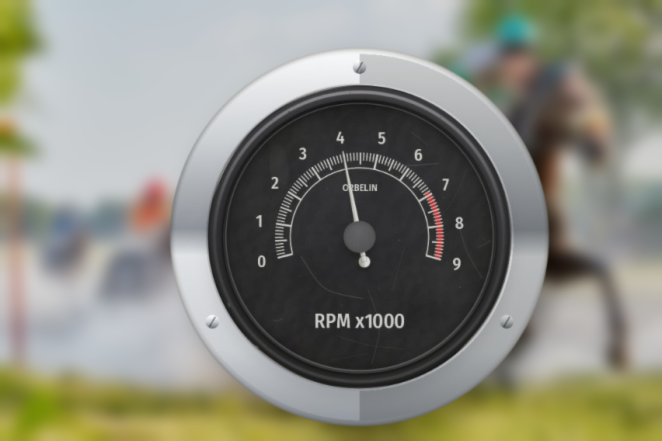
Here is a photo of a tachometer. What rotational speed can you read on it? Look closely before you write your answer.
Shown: 4000 rpm
